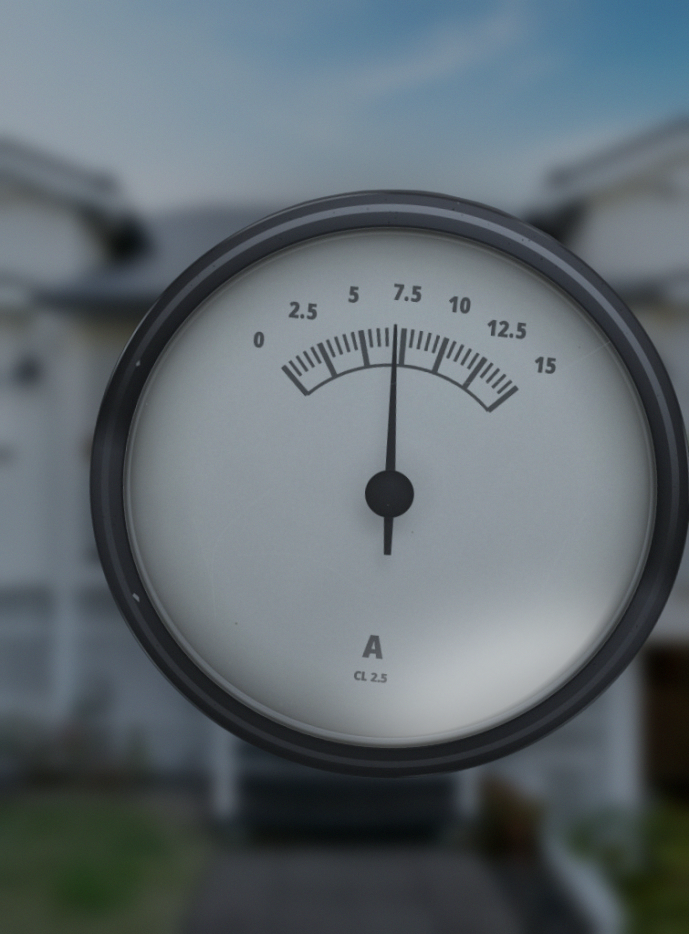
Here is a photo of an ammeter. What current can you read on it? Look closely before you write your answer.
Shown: 7 A
